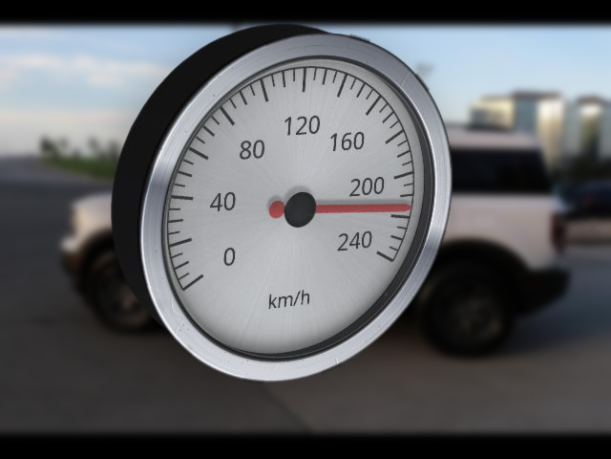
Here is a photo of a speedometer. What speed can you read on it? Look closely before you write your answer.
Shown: 215 km/h
